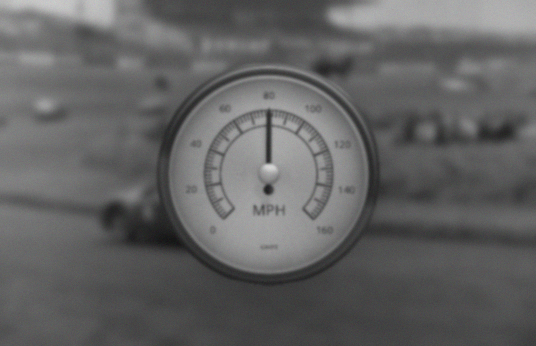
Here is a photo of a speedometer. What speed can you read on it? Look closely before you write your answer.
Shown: 80 mph
